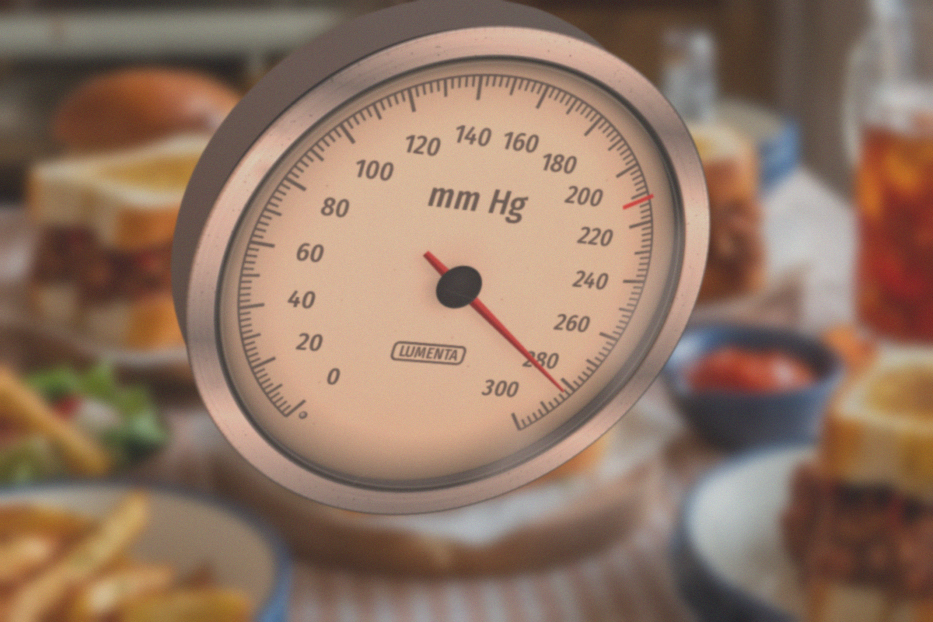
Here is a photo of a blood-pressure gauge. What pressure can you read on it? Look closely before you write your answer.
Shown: 282 mmHg
